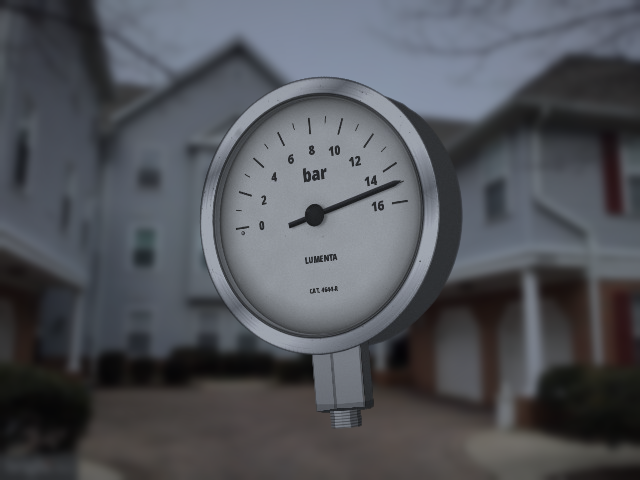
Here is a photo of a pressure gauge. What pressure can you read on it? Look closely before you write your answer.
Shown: 15 bar
